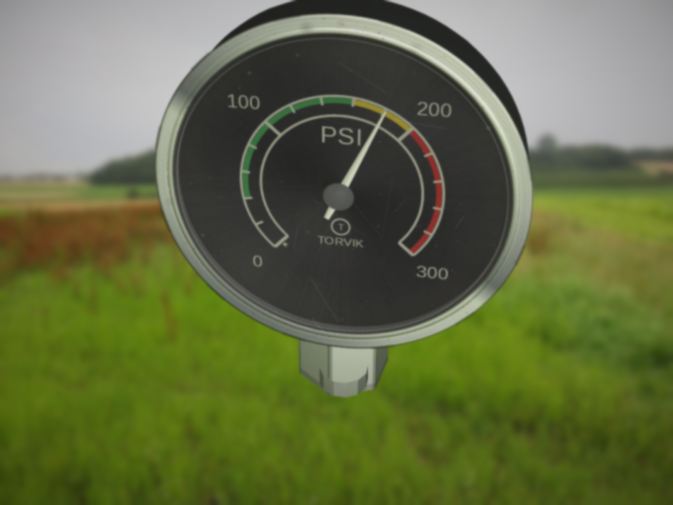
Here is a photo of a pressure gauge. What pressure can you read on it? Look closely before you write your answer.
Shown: 180 psi
